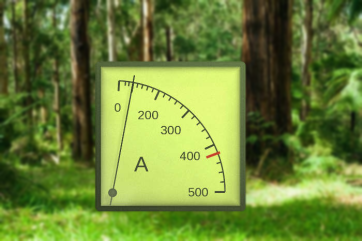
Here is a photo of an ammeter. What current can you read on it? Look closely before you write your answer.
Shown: 100 A
